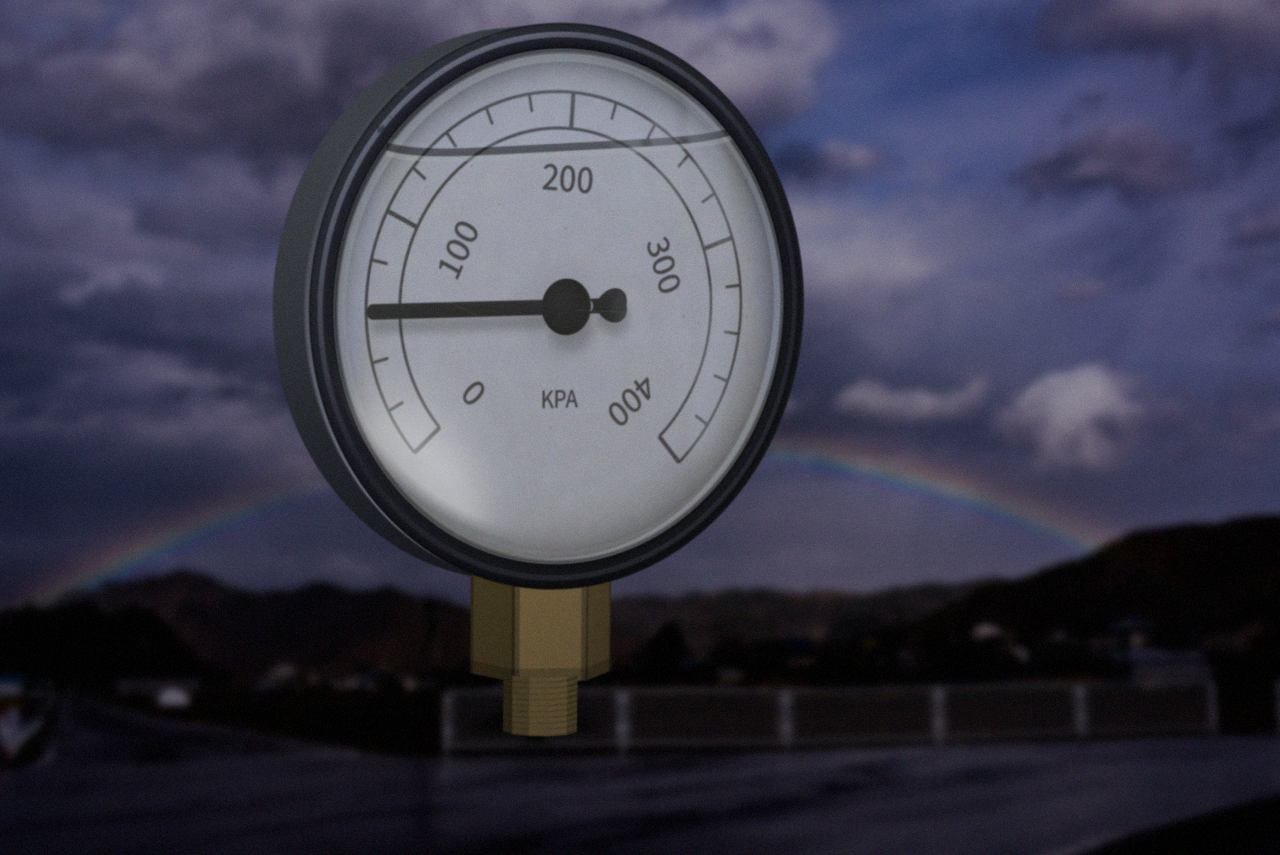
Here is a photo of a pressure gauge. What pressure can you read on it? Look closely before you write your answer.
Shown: 60 kPa
